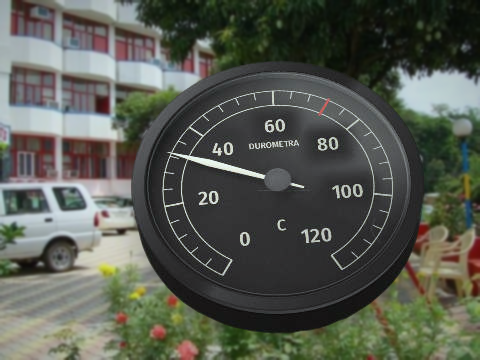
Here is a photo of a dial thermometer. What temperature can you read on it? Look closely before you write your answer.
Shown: 32 °C
